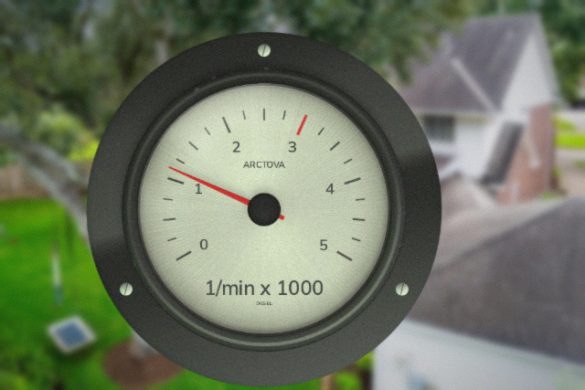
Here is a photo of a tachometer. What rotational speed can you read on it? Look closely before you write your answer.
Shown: 1125 rpm
